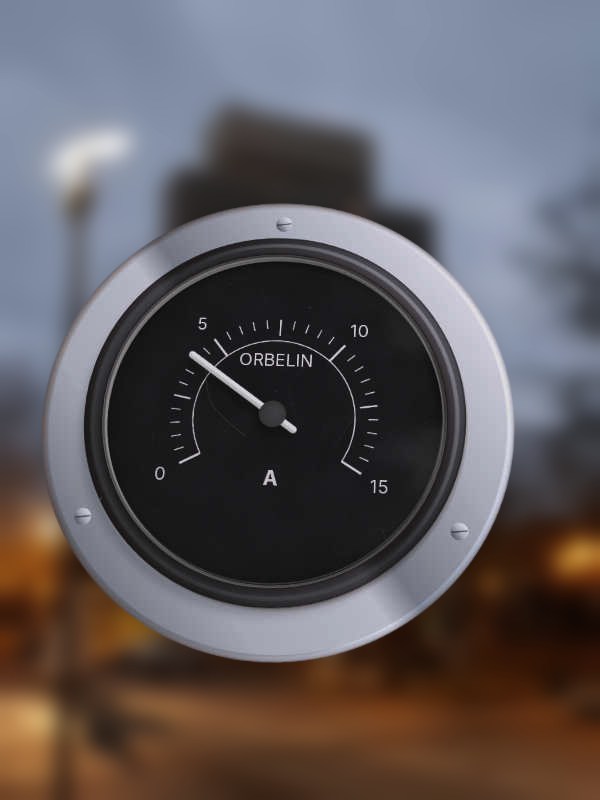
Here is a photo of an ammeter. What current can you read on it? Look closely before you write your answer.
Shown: 4 A
